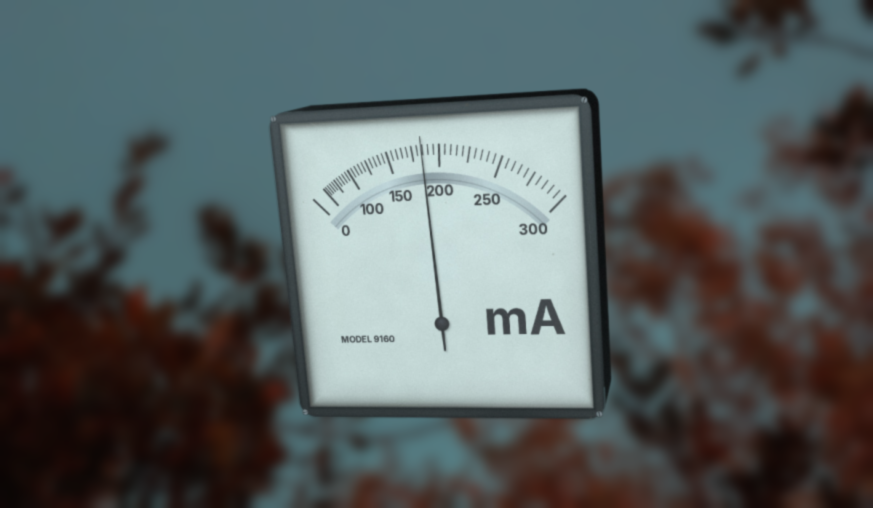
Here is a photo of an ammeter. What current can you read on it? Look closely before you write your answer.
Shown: 185 mA
